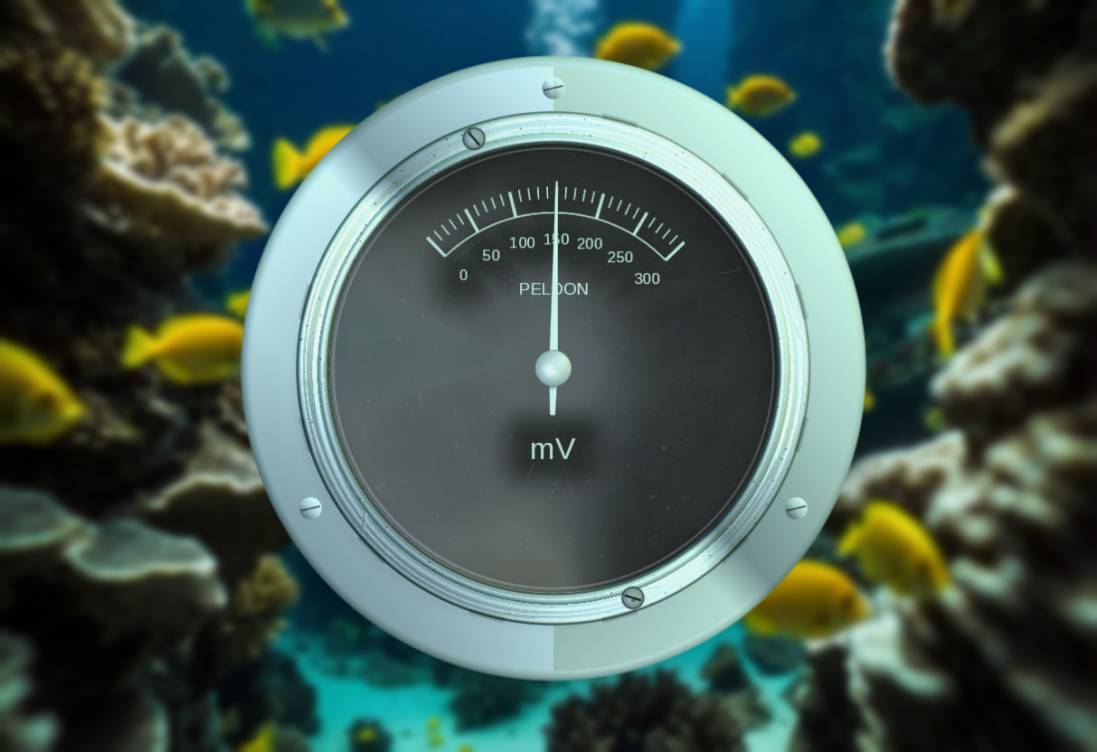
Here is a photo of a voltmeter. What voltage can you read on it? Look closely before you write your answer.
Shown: 150 mV
